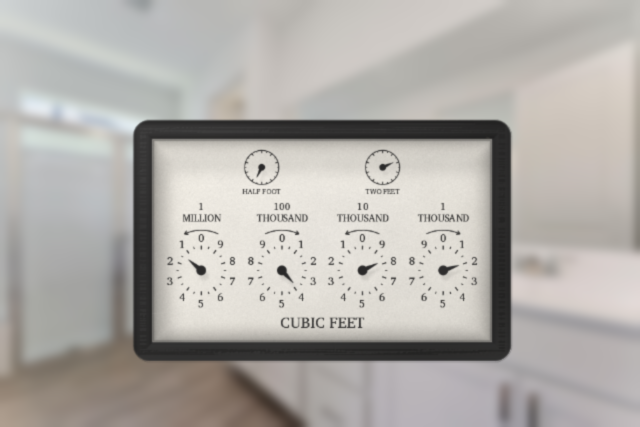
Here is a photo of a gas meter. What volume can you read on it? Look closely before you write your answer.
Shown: 138200 ft³
